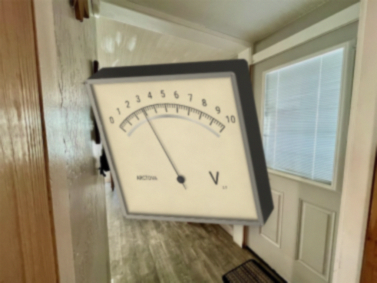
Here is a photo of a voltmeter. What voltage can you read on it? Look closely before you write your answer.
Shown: 3 V
